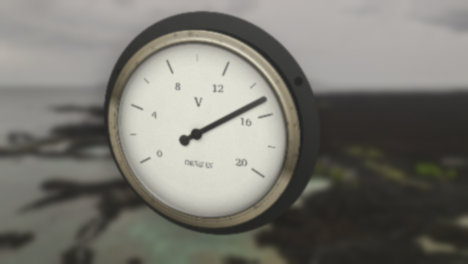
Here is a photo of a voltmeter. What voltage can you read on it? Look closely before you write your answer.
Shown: 15 V
